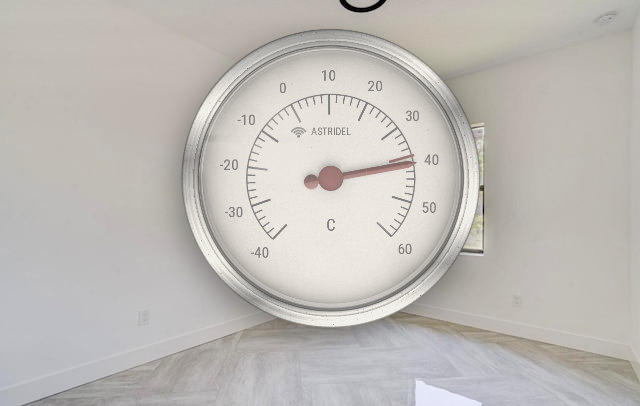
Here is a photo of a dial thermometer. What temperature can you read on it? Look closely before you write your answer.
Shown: 40 °C
